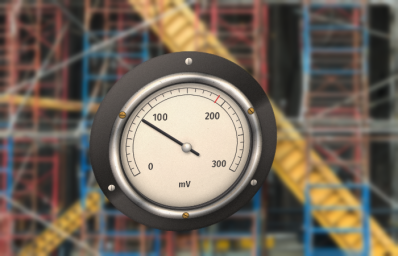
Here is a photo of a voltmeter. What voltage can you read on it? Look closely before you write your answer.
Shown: 80 mV
